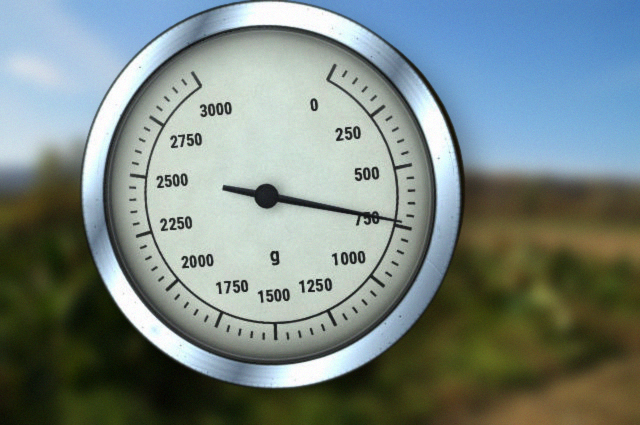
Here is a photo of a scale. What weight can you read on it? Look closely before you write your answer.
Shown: 725 g
